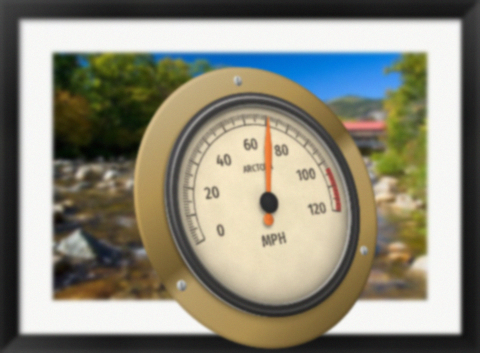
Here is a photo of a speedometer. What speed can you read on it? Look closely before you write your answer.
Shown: 70 mph
